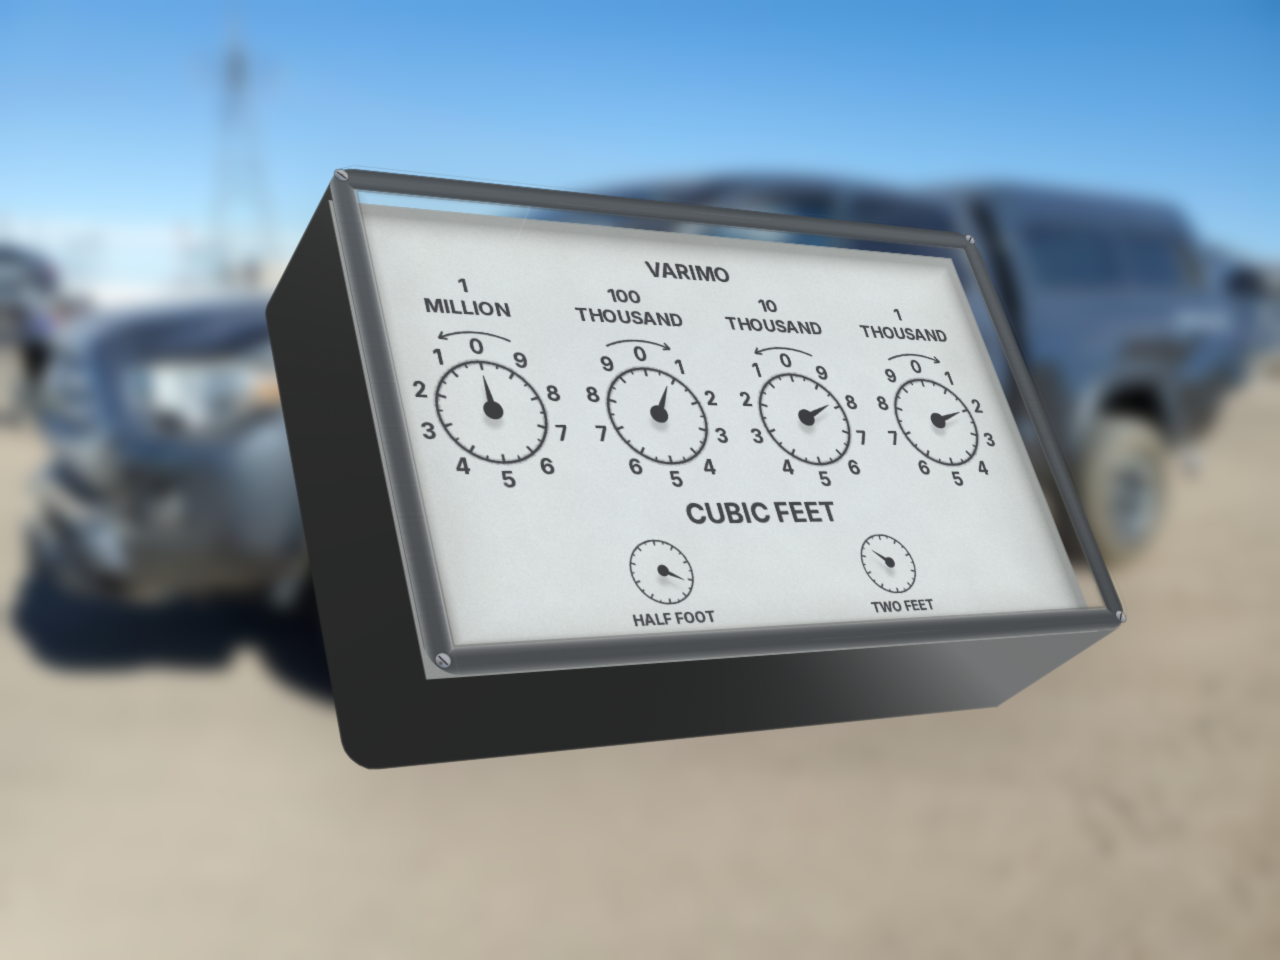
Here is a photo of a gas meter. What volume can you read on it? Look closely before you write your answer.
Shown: 8200 ft³
